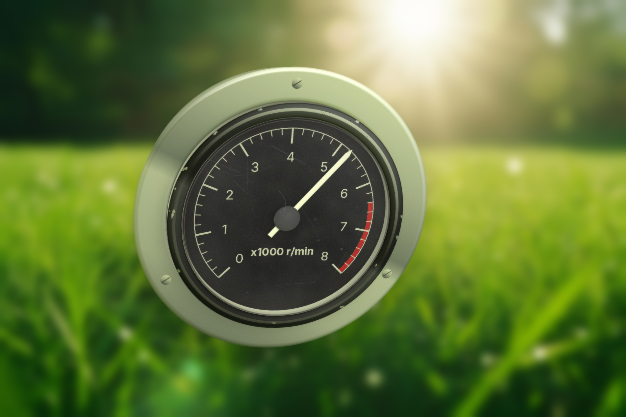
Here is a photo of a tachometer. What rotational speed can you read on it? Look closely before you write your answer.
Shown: 5200 rpm
